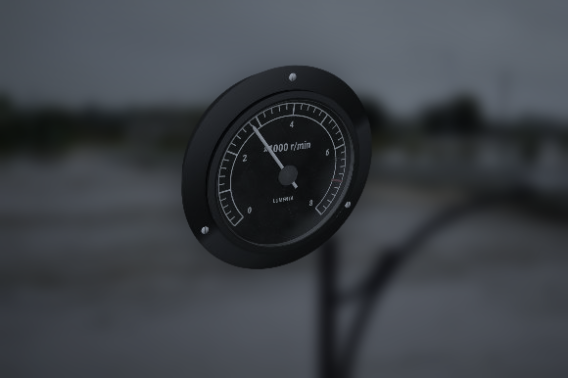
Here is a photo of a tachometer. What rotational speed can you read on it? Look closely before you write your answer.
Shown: 2800 rpm
